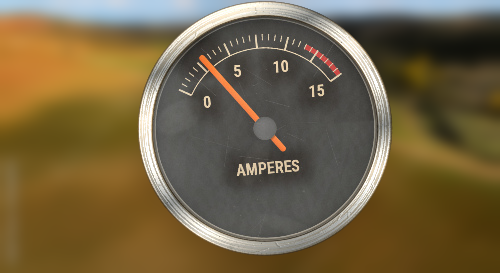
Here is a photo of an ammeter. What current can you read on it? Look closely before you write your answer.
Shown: 3 A
